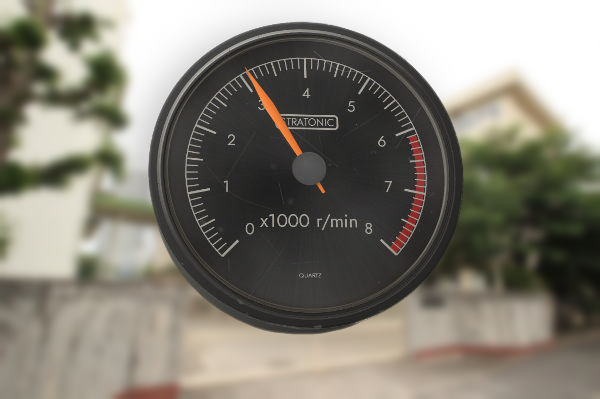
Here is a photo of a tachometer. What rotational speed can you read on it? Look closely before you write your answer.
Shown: 3100 rpm
